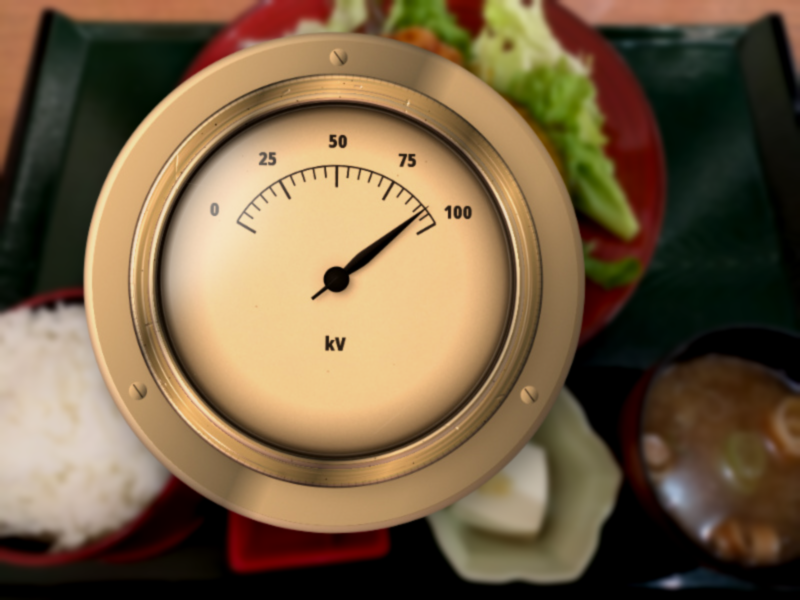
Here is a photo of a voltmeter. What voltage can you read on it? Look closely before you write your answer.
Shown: 92.5 kV
